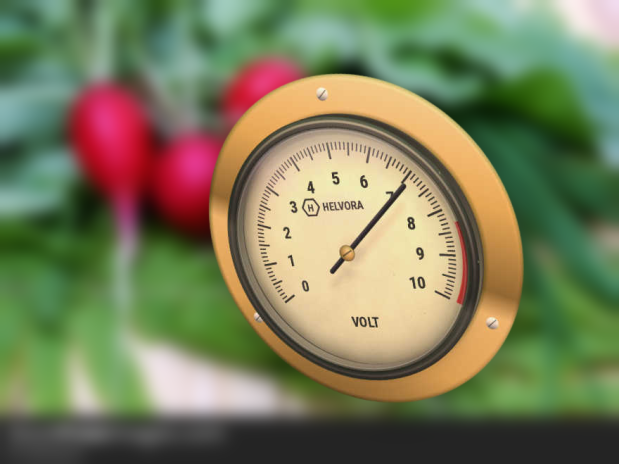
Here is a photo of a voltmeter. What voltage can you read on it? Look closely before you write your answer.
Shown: 7.1 V
